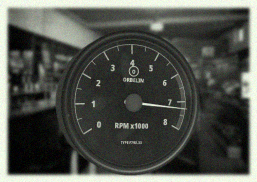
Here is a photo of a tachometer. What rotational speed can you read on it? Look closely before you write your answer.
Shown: 7250 rpm
